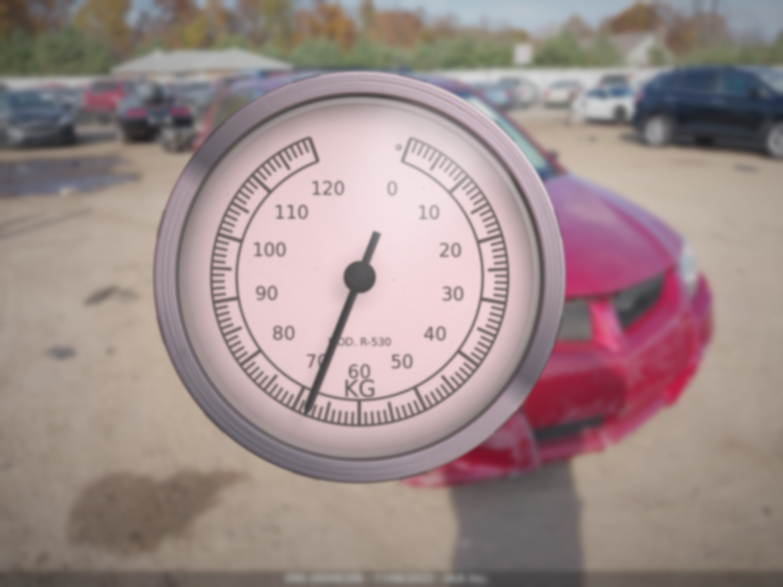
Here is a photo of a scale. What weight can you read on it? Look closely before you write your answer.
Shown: 68 kg
